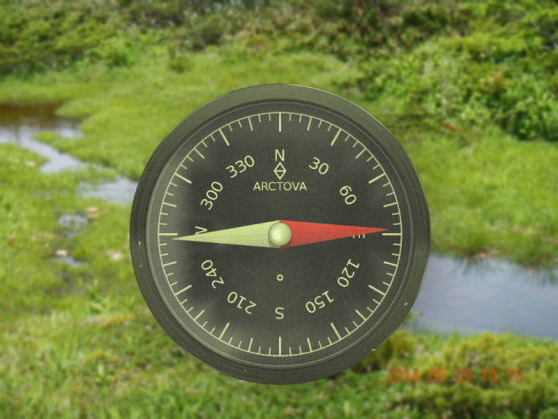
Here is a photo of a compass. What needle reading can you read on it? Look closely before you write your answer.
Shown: 87.5 °
